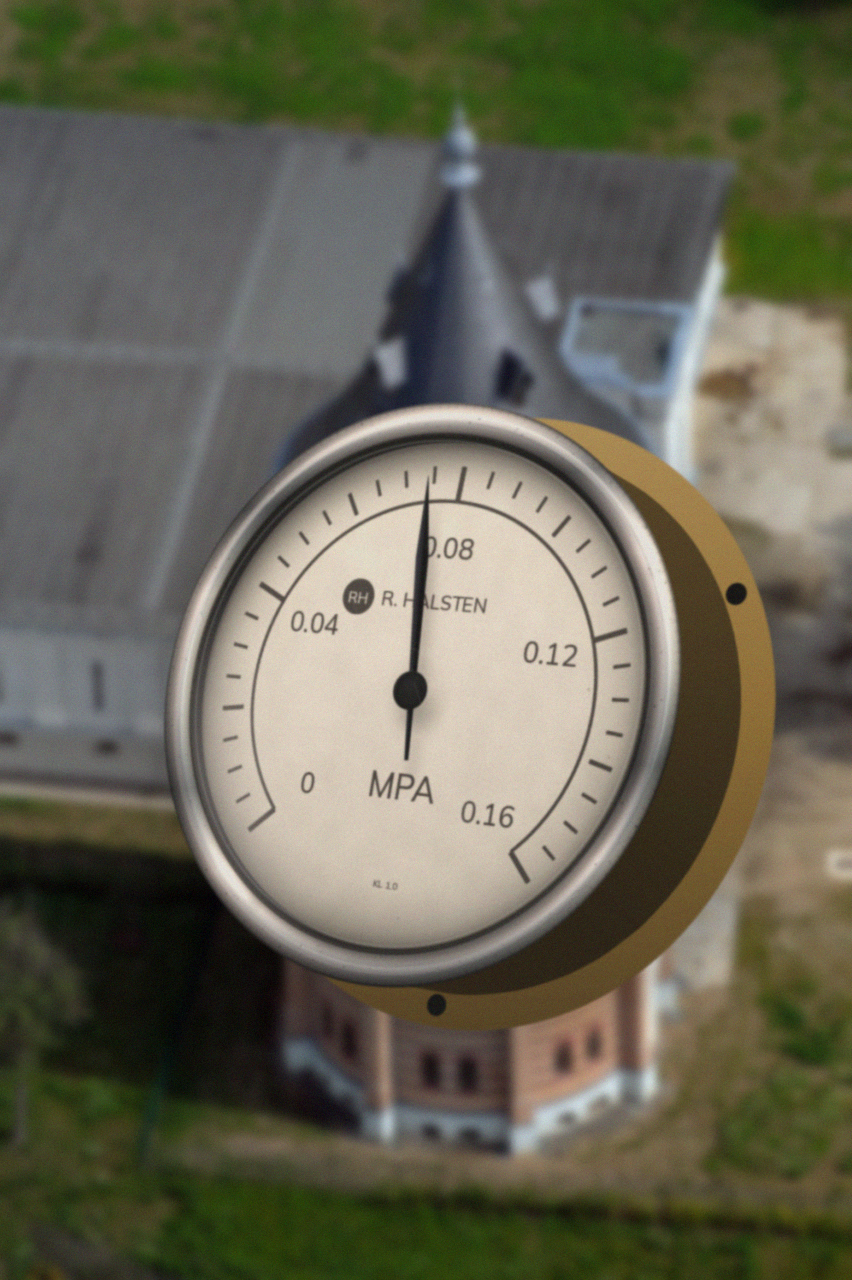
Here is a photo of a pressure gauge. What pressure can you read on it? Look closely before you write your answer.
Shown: 0.075 MPa
